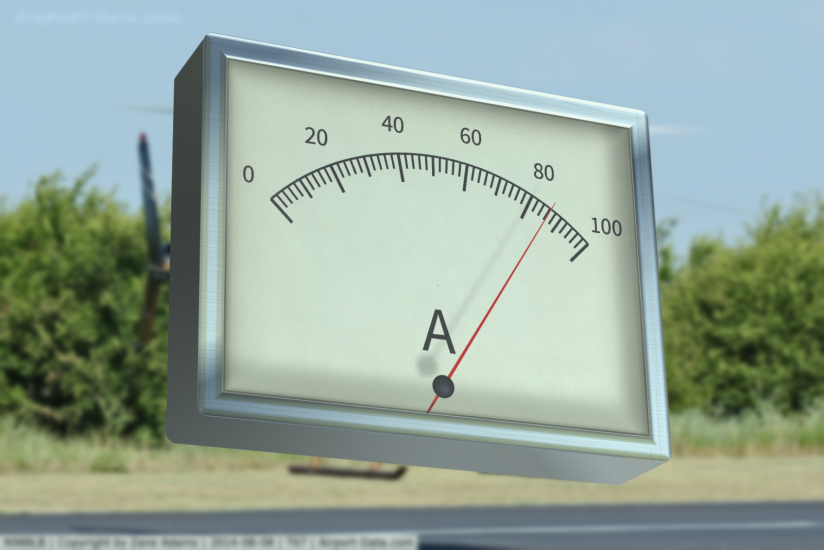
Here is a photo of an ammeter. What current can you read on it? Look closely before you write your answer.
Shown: 86 A
